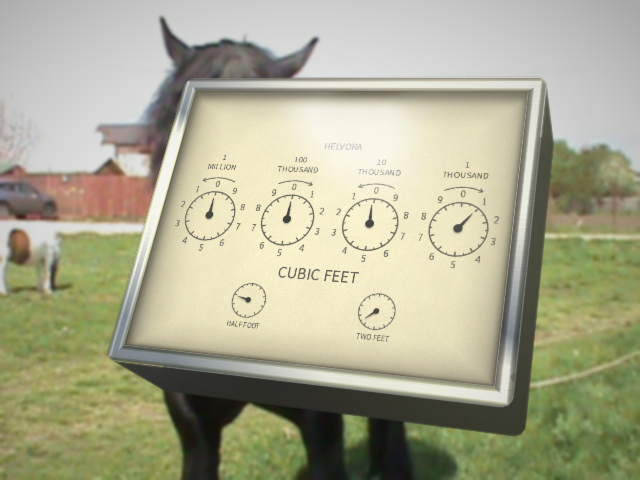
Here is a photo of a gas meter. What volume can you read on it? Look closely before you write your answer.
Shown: 100 ft³
